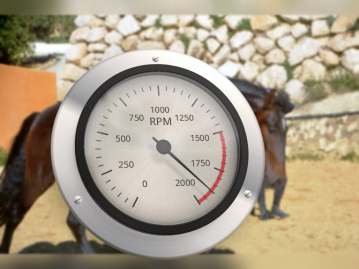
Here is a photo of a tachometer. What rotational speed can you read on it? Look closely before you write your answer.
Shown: 1900 rpm
